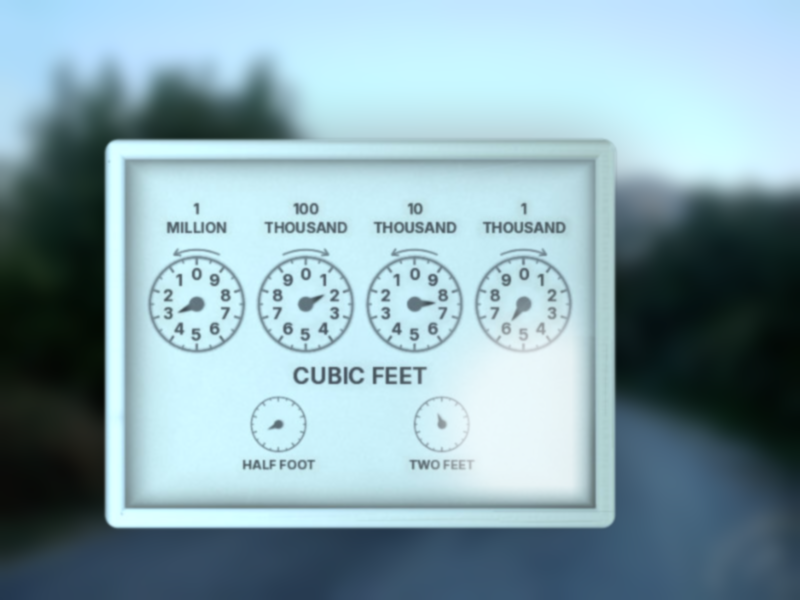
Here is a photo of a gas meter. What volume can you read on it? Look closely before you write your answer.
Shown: 317600 ft³
